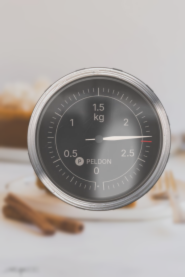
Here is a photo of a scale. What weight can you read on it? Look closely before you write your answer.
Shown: 2.25 kg
